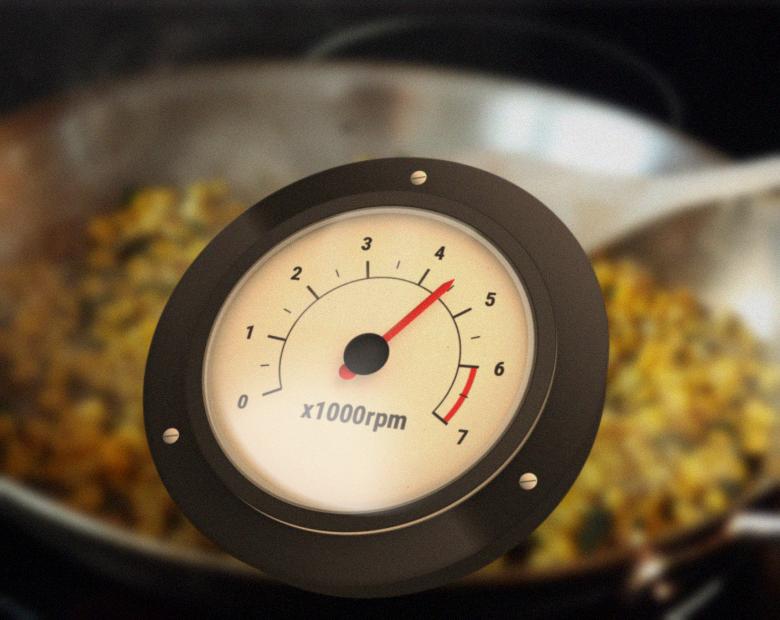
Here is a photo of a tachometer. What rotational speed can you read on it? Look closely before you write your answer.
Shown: 4500 rpm
